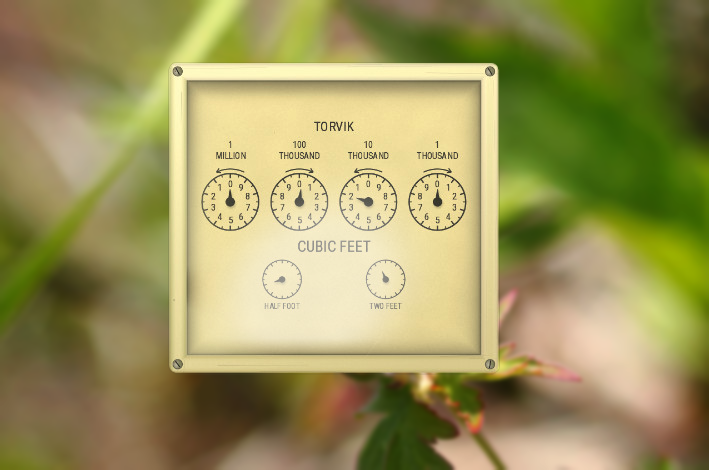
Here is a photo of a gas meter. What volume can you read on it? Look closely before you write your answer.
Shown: 2000 ft³
